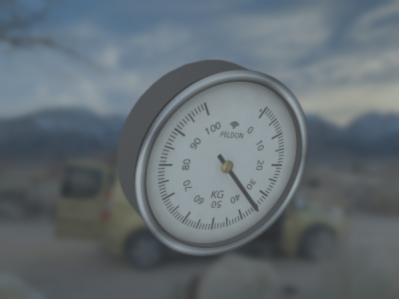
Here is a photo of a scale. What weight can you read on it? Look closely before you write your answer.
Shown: 35 kg
